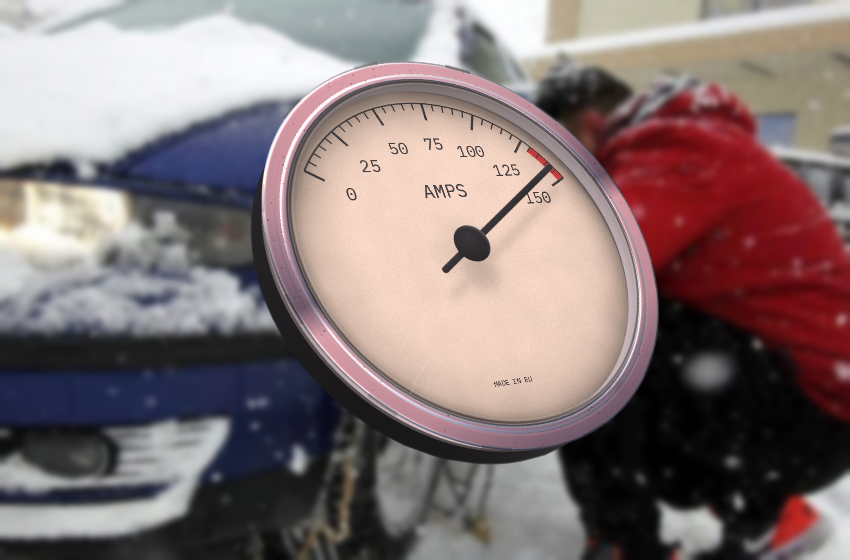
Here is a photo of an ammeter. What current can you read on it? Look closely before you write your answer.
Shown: 142.5 A
